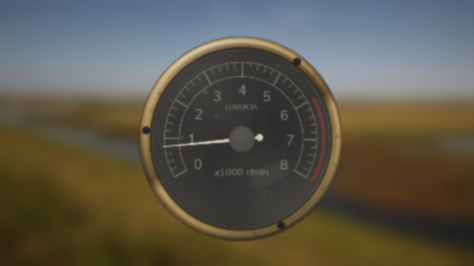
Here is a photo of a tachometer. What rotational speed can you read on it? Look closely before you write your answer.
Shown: 800 rpm
